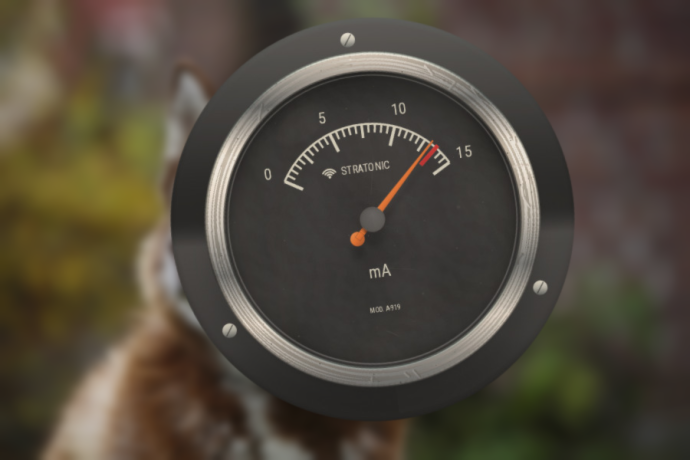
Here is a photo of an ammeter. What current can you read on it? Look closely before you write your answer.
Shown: 13 mA
